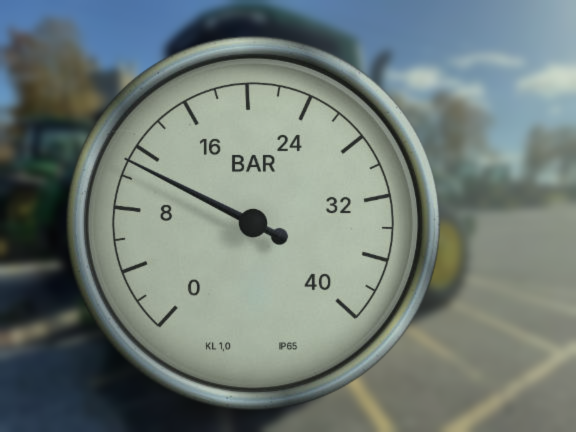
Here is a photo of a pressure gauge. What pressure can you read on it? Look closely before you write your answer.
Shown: 11 bar
